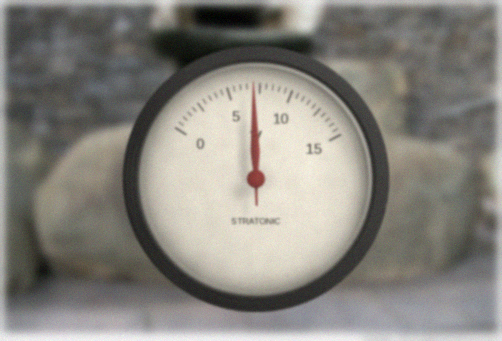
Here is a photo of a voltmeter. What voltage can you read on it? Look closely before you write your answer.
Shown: 7 V
